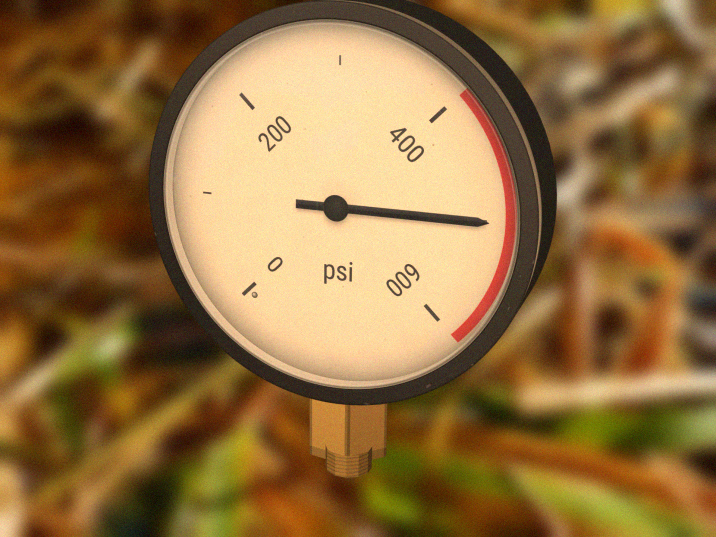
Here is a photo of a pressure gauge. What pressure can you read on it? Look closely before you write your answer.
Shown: 500 psi
